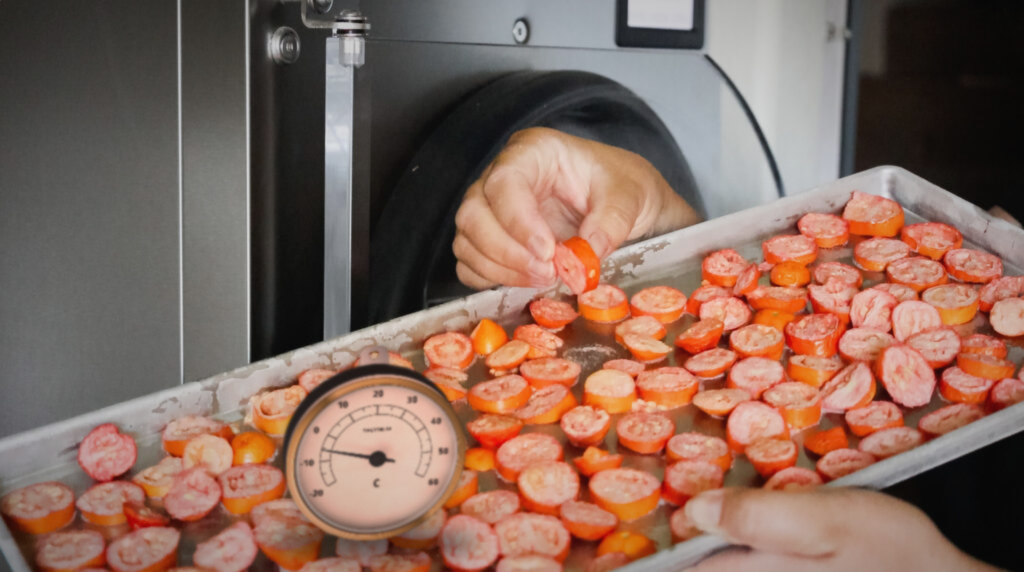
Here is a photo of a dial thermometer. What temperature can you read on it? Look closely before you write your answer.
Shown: -5 °C
